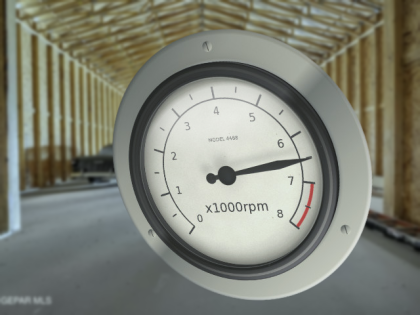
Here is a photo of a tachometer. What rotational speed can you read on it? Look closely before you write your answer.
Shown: 6500 rpm
